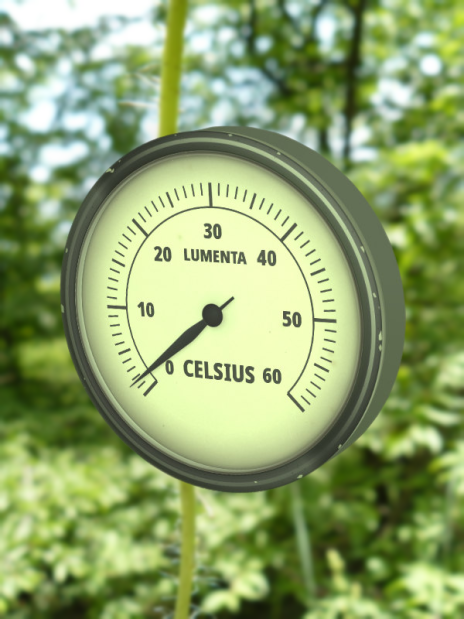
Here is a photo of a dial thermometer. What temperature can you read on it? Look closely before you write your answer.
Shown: 1.5 °C
